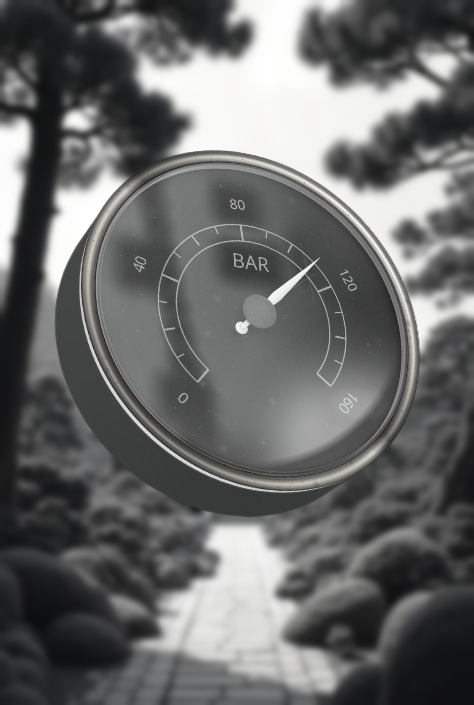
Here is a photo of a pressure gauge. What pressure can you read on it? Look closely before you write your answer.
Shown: 110 bar
